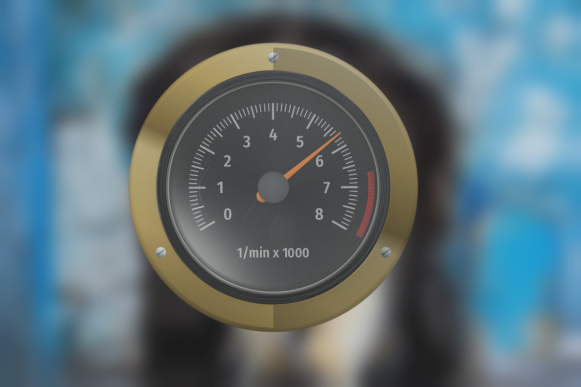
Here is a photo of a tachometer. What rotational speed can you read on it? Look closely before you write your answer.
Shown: 5700 rpm
